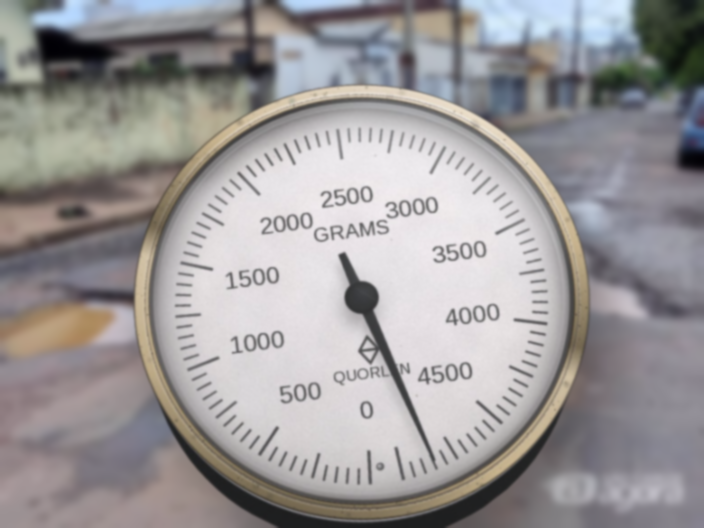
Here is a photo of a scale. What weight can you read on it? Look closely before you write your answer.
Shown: 4850 g
